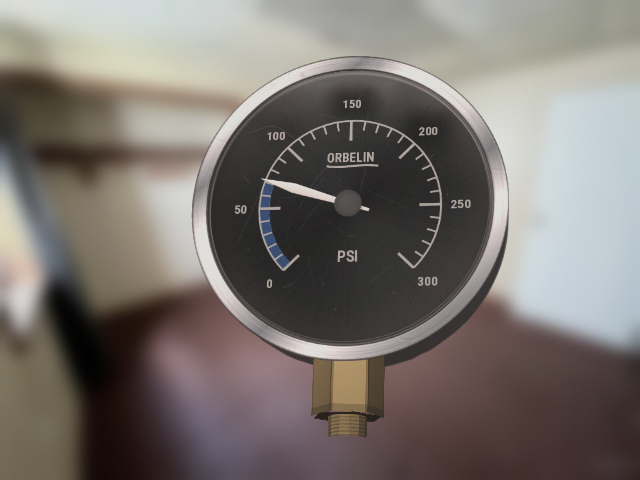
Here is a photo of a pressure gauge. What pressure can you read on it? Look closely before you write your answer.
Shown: 70 psi
